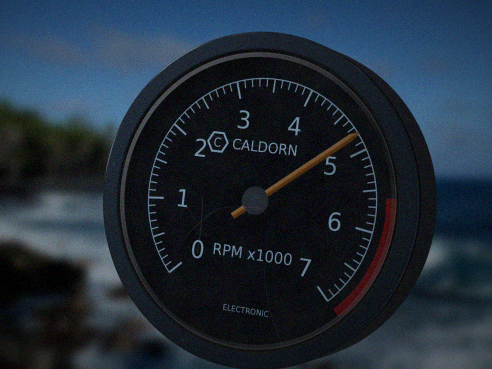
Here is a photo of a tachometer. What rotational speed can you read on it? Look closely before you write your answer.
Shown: 4800 rpm
